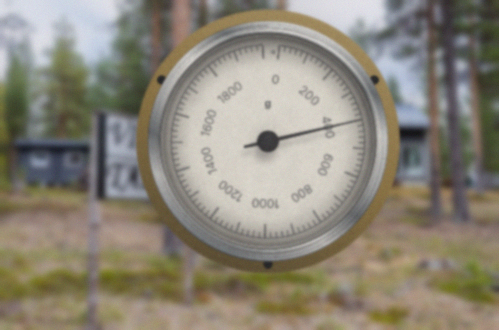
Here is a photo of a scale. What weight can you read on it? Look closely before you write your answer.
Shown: 400 g
